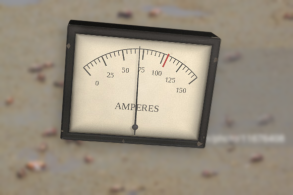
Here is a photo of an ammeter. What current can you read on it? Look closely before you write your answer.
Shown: 70 A
